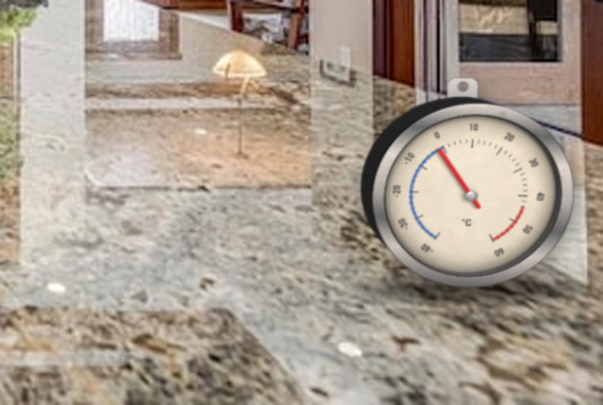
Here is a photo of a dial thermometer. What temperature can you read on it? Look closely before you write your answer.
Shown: -2 °C
